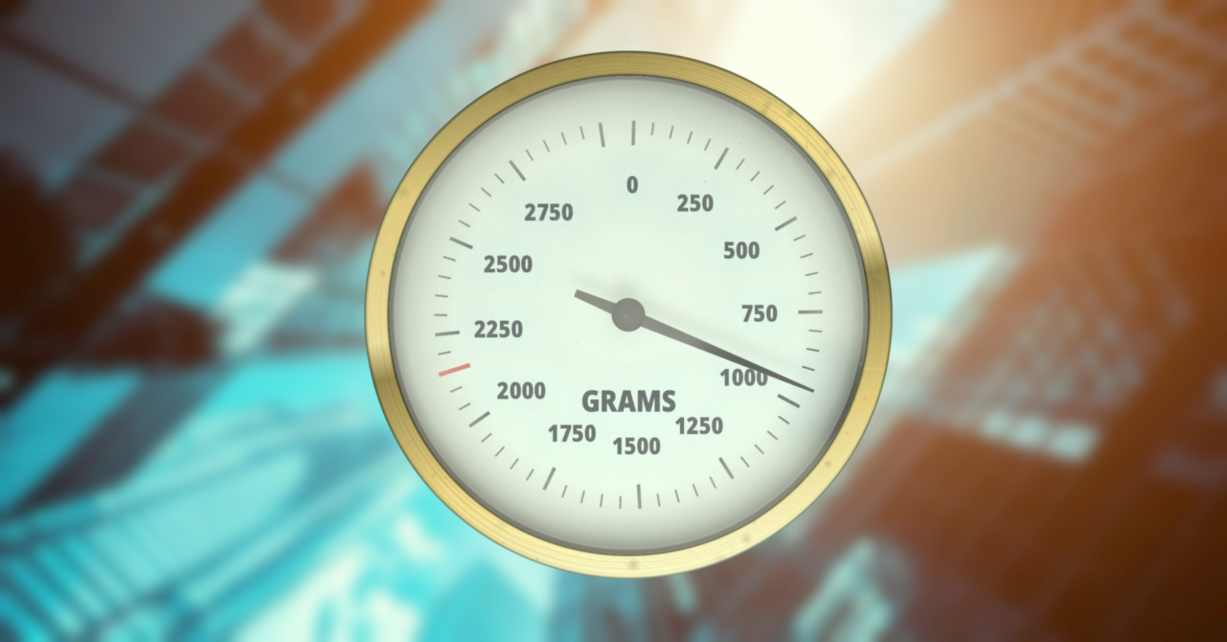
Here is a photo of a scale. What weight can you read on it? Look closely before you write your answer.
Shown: 950 g
